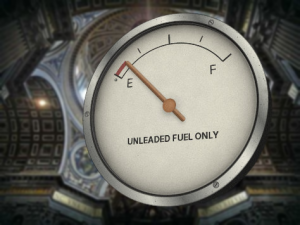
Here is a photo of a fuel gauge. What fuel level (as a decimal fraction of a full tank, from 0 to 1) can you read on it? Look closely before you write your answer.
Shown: 0.125
